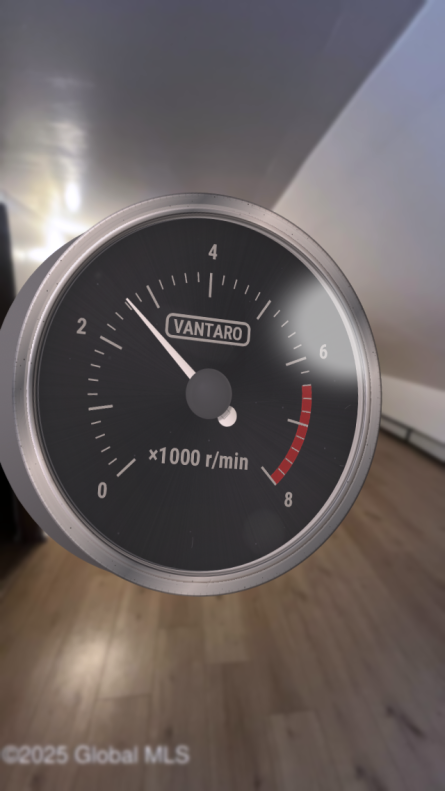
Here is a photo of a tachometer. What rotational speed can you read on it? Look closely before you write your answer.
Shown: 2600 rpm
